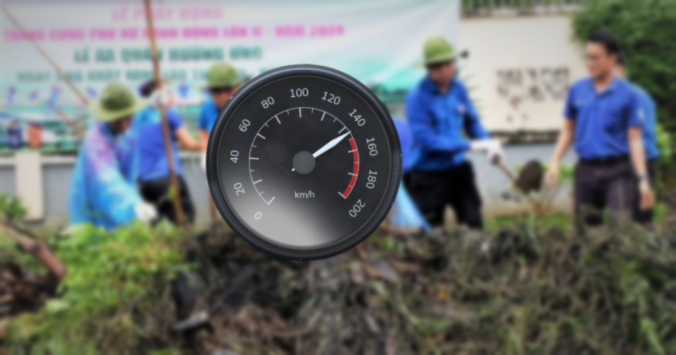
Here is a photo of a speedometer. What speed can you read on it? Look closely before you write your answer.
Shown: 145 km/h
